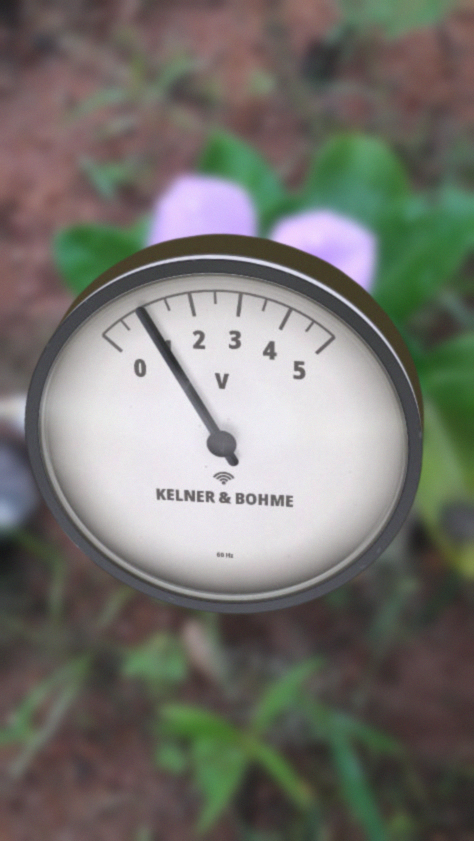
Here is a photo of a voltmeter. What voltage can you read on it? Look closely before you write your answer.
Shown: 1 V
